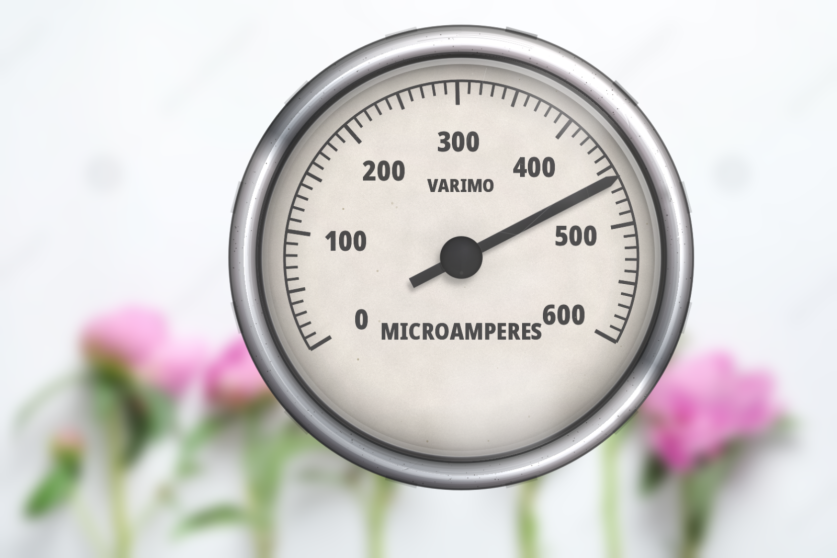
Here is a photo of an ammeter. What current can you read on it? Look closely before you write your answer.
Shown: 460 µA
